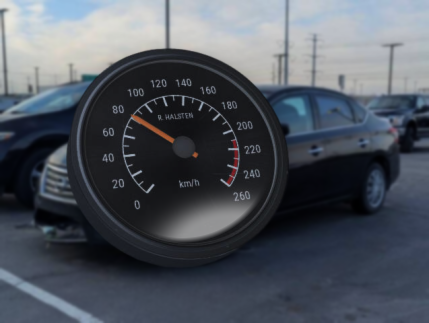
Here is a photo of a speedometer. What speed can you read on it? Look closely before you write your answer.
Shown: 80 km/h
